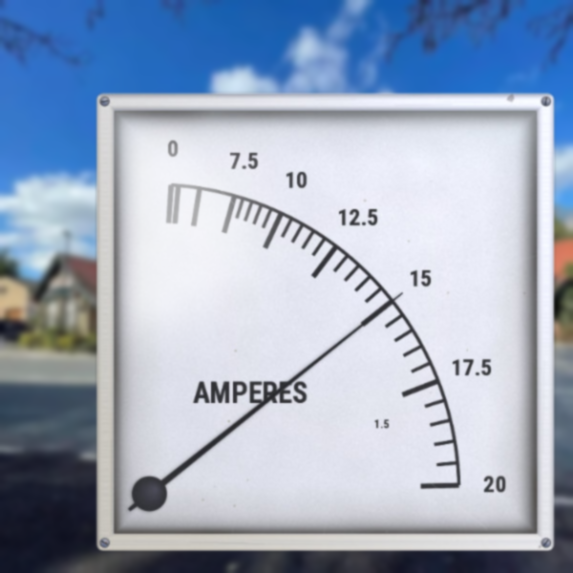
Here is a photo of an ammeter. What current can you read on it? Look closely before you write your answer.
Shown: 15 A
